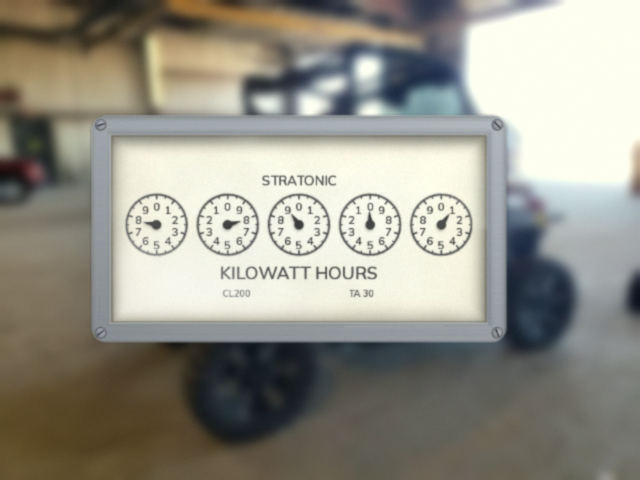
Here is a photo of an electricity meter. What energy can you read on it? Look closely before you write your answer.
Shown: 77901 kWh
